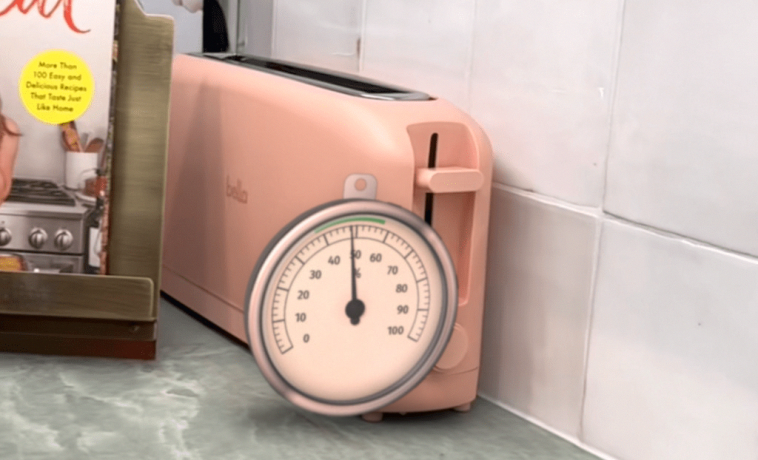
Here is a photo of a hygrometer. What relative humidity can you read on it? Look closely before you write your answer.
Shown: 48 %
